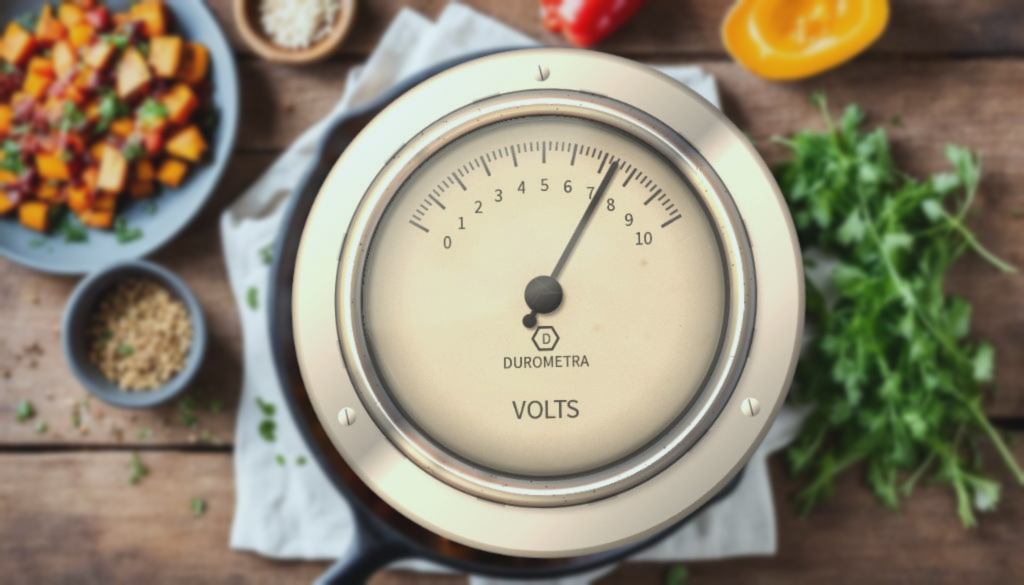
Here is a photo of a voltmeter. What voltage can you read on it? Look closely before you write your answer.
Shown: 7.4 V
